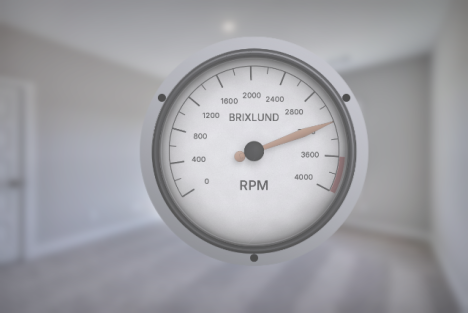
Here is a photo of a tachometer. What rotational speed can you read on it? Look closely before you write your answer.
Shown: 3200 rpm
